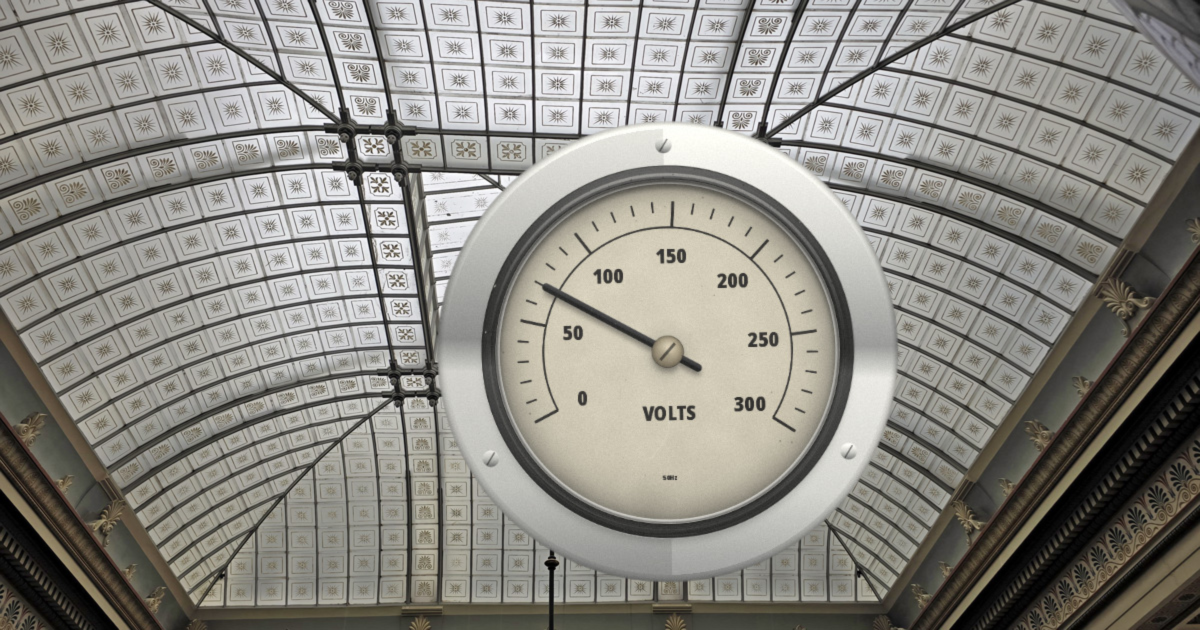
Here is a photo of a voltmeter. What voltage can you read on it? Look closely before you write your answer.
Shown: 70 V
